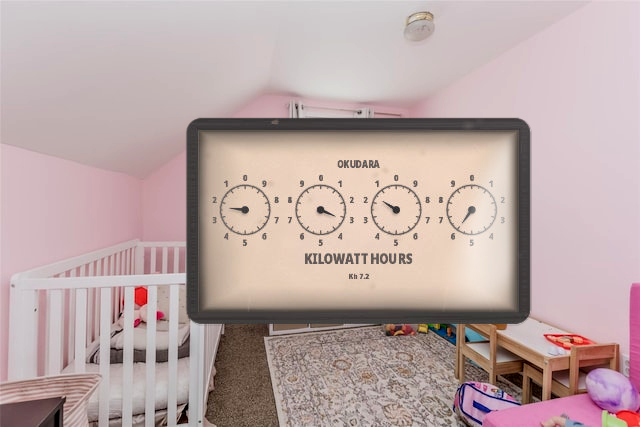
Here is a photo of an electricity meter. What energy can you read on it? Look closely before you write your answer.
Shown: 2316 kWh
